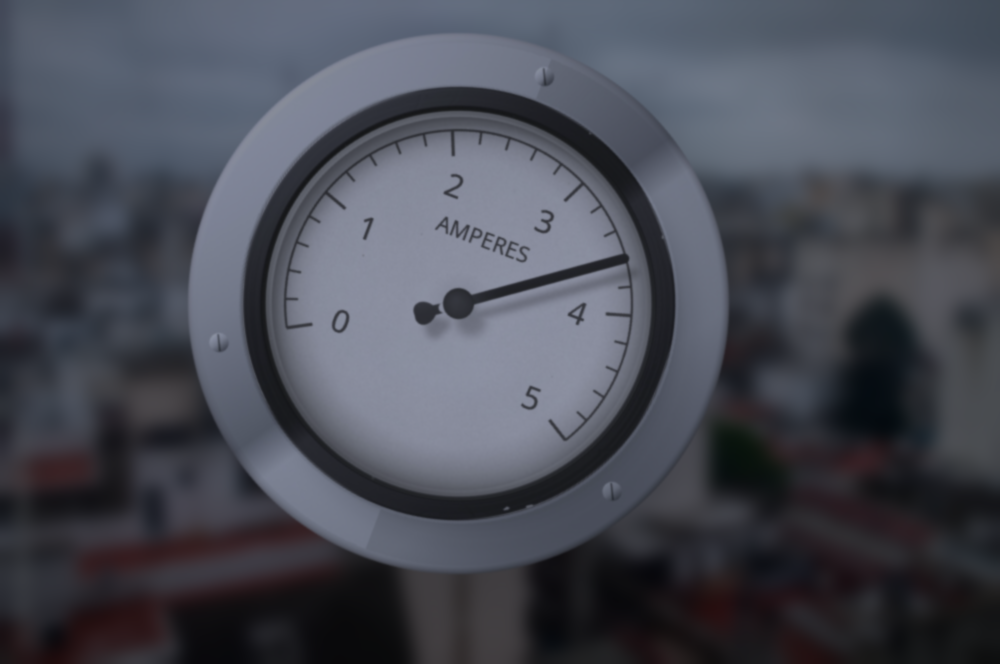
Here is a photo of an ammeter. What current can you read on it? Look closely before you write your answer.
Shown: 3.6 A
